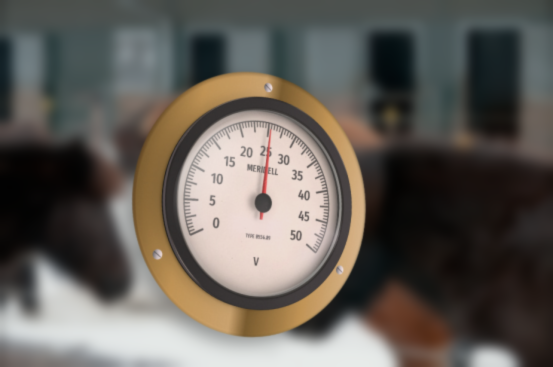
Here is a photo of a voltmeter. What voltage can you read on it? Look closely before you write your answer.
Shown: 25 V
